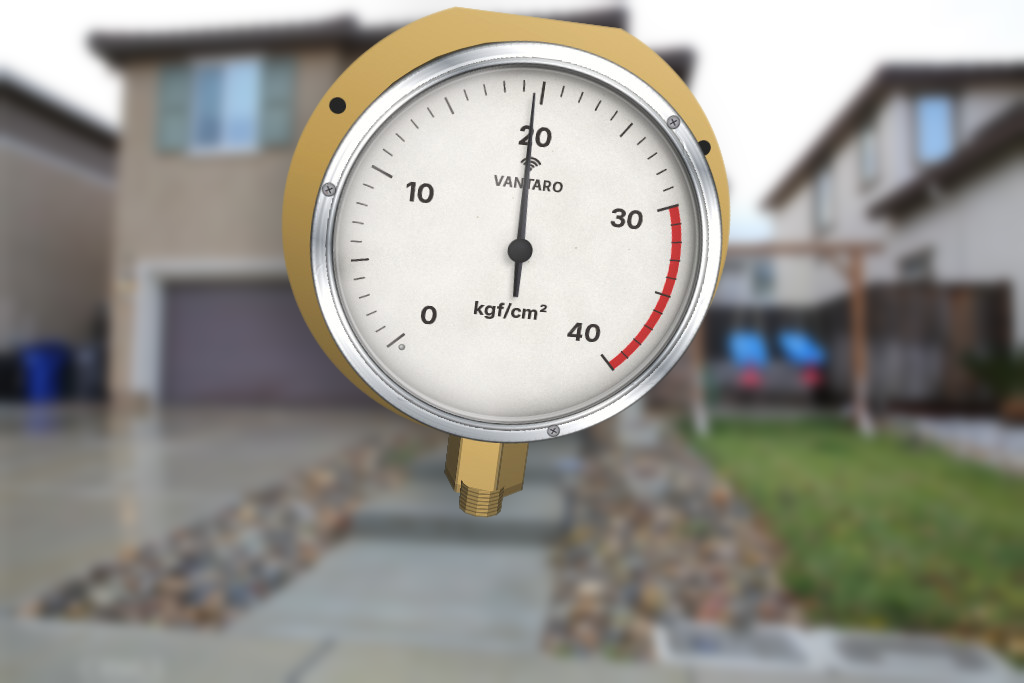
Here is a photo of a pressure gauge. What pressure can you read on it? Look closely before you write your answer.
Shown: 19.5 kg/cm²
